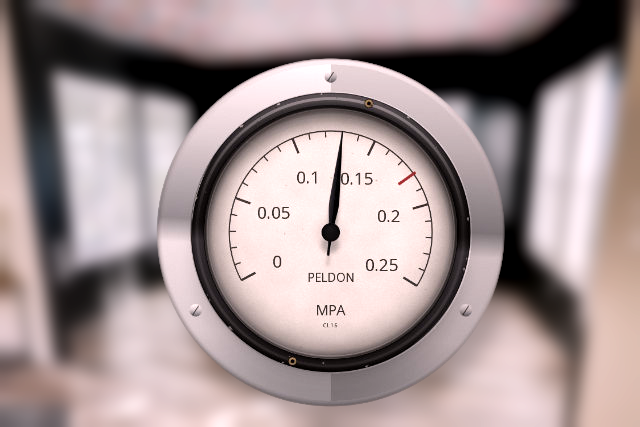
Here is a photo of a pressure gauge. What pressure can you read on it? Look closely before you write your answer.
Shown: 0.13 MPa
